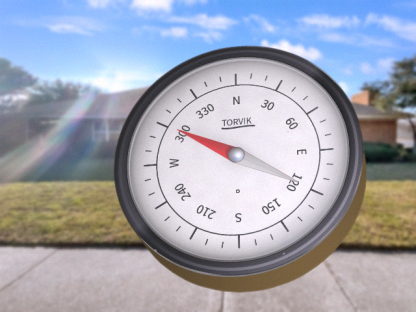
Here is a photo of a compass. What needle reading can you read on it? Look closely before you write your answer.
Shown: 300 °
